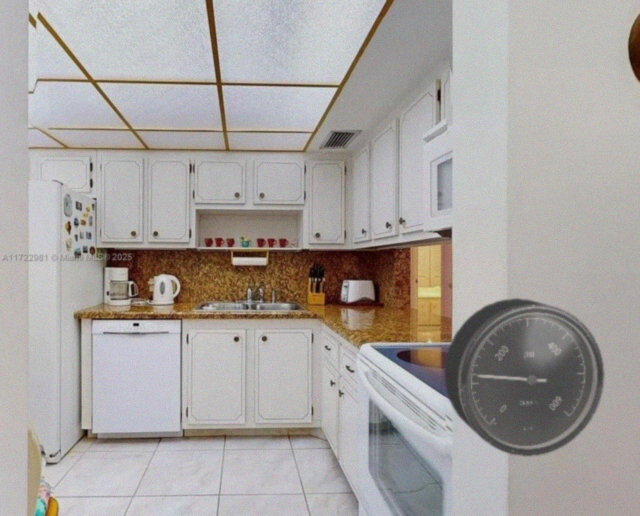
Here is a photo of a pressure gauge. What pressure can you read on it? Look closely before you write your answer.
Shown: 120 psi
